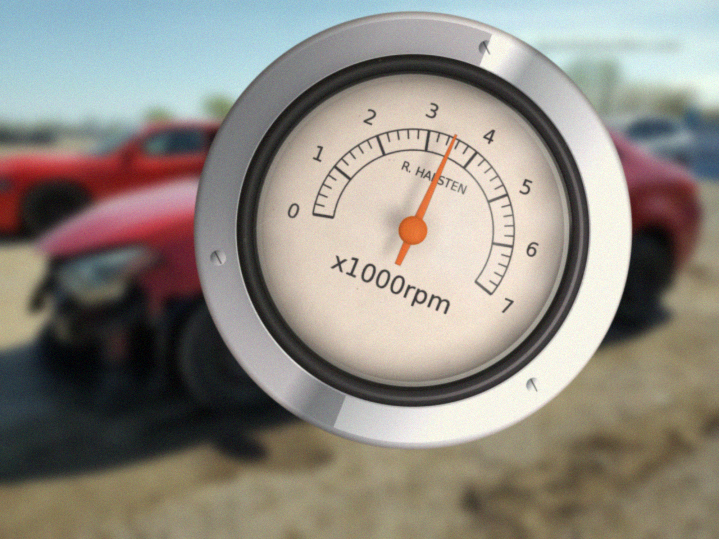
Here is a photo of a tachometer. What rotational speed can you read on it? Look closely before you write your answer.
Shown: 3500 rpm
